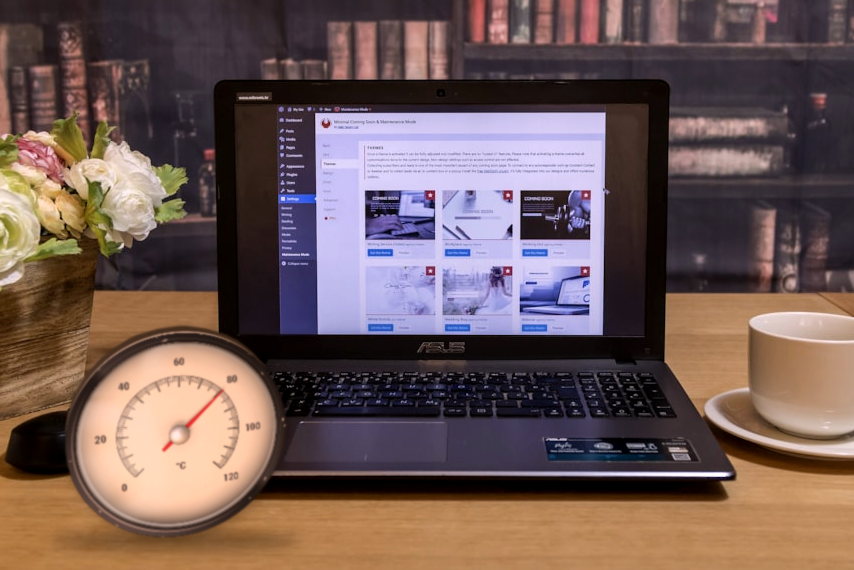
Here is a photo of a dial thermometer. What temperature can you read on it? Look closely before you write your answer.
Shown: 80 °C
